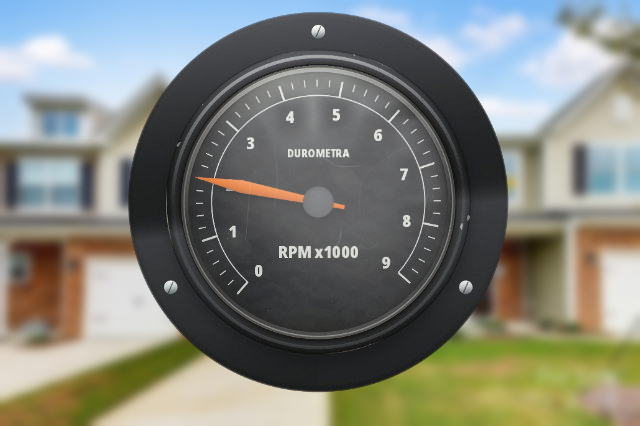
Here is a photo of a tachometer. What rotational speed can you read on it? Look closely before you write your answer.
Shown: 2000 rpm
